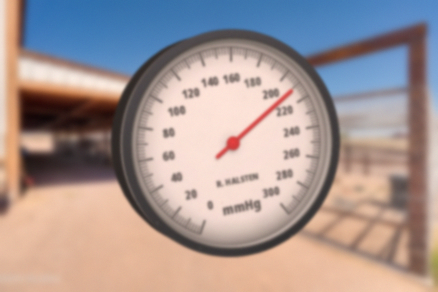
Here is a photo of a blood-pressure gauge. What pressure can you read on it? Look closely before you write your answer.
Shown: 210 mmHg
